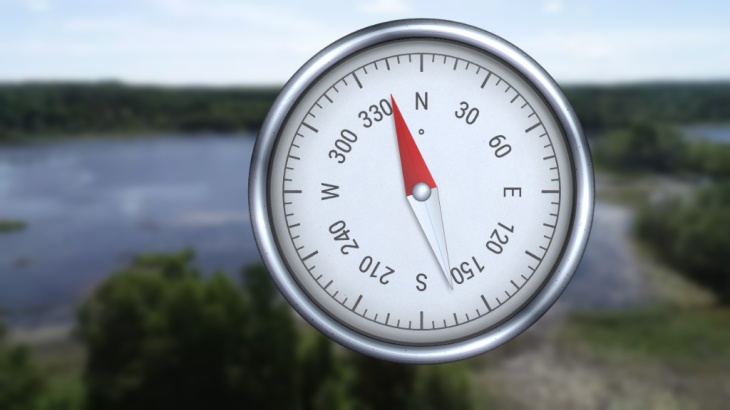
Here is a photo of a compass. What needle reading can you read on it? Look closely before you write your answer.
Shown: 342.5 °
